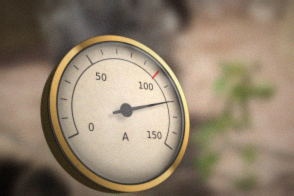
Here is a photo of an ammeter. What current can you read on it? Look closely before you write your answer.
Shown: 120 A
